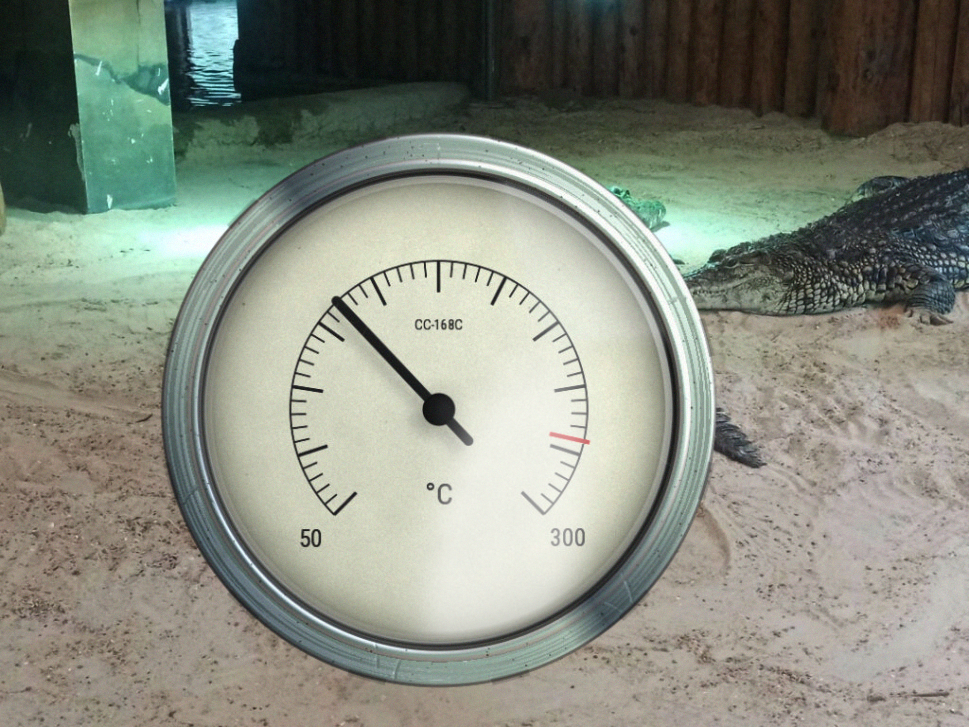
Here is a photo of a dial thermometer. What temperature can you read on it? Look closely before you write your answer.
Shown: 135 °C
